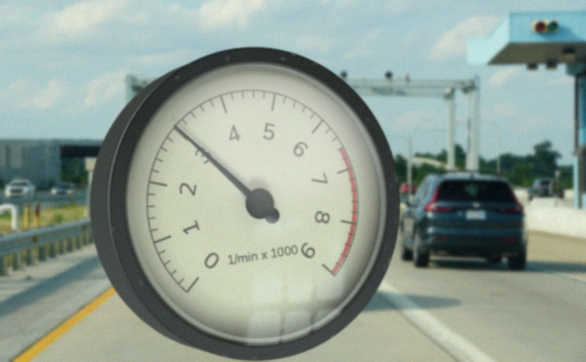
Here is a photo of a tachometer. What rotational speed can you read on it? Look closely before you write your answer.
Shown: 3000 rpm
